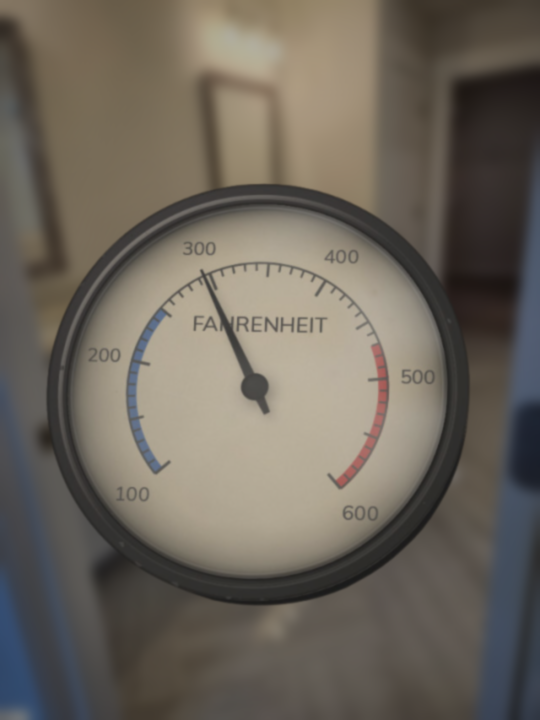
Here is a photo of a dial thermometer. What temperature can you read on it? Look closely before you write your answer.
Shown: 295 °F
